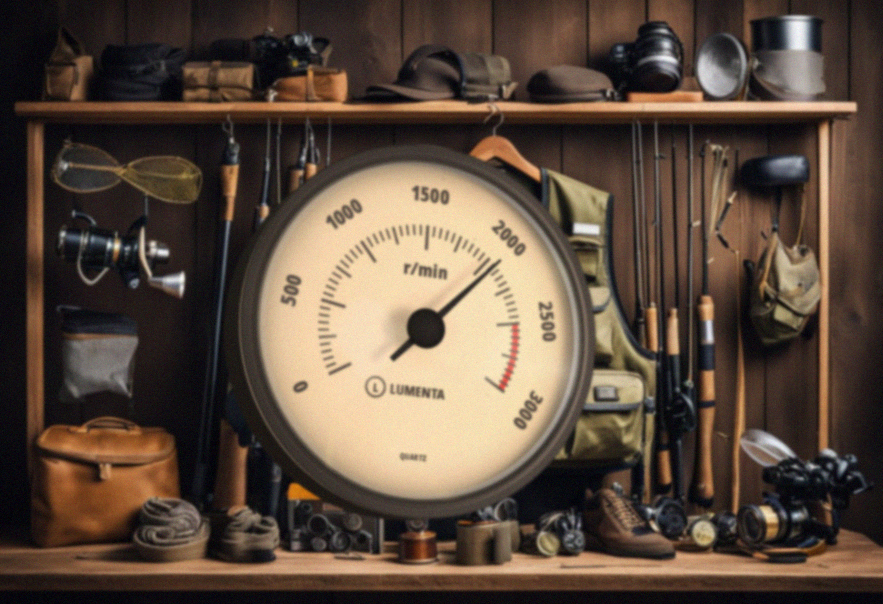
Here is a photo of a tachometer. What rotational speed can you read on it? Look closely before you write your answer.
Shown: 2050 rpm
